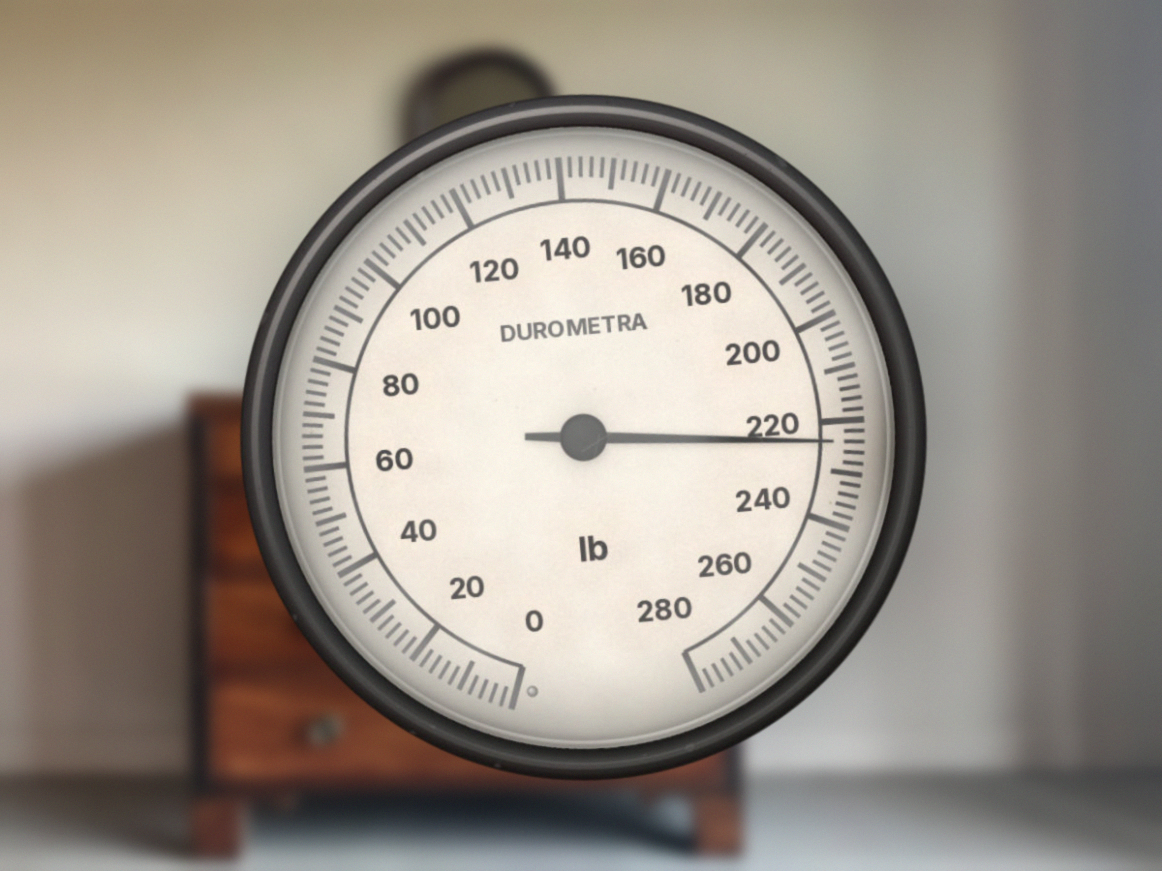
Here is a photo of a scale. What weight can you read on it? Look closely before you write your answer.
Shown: 224 lb
